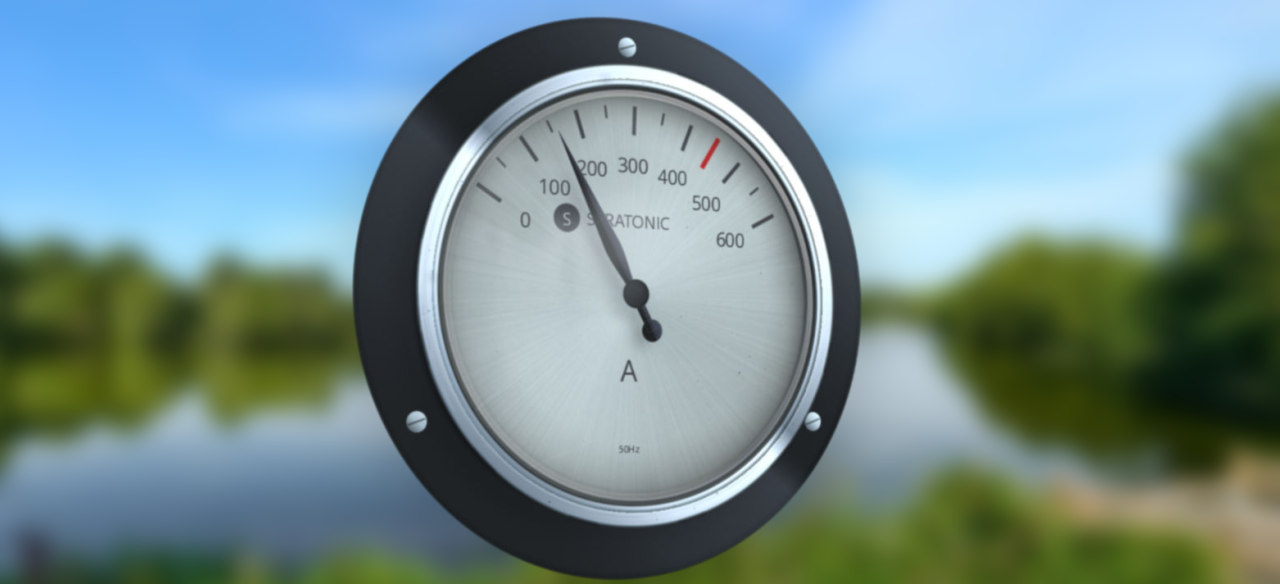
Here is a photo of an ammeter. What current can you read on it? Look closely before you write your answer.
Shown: 150 A
